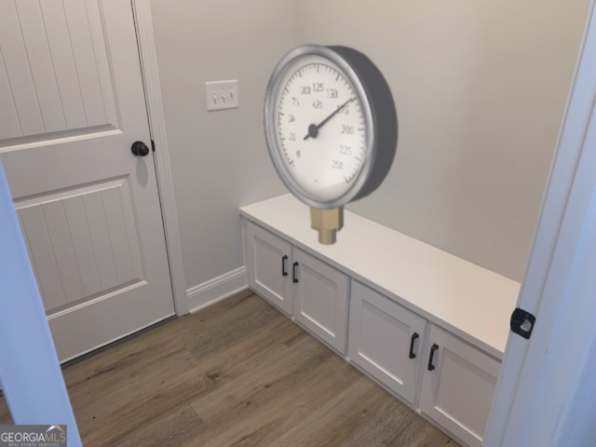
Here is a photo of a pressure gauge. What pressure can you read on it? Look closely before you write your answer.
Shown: 175 kPa
